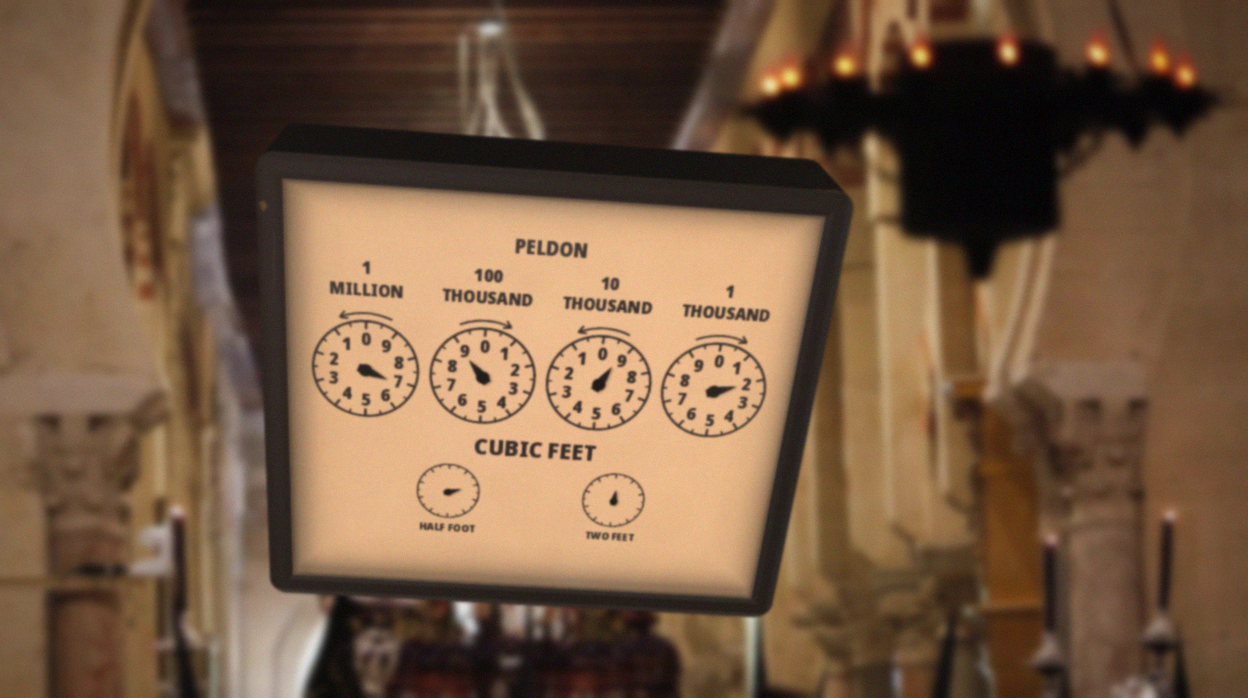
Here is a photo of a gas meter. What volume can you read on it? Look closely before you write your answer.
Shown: 689200 ft³
